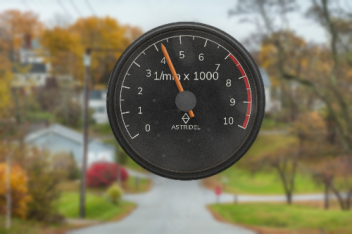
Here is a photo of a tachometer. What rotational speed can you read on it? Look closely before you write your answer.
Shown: 4250 rpm
